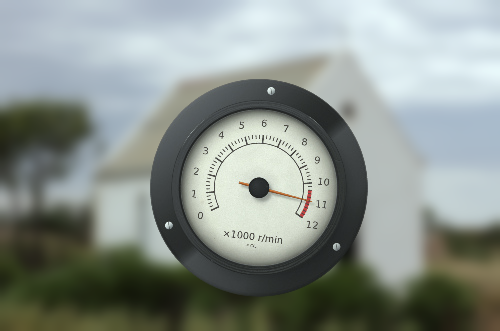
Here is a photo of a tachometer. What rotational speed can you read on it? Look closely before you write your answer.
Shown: 11000 rpm
